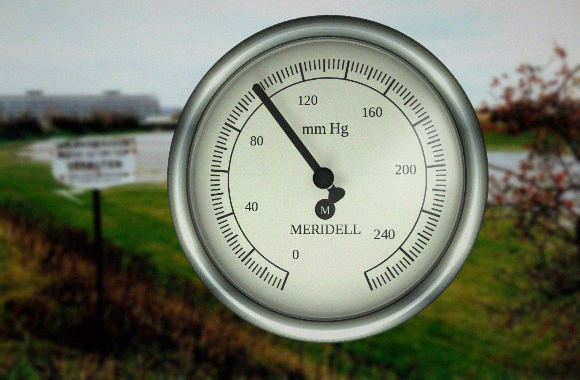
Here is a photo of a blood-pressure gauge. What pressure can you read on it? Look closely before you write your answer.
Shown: 100 mmHg
